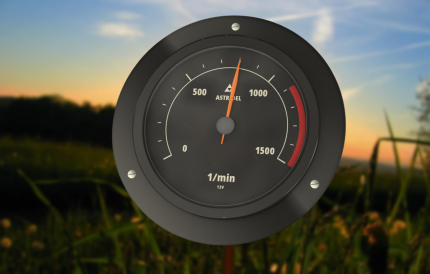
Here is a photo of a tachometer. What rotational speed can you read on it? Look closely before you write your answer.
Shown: 800 rpm
